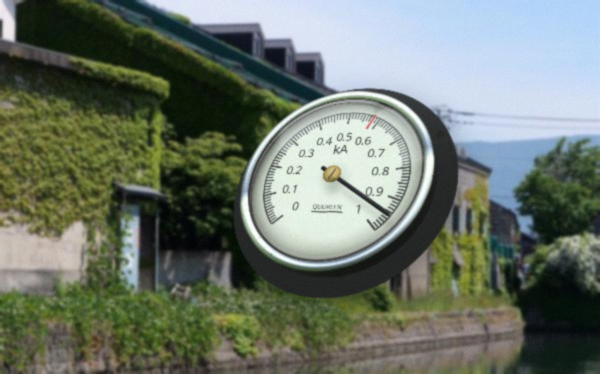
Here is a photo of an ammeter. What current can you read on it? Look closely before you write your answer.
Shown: 0.95 kA
